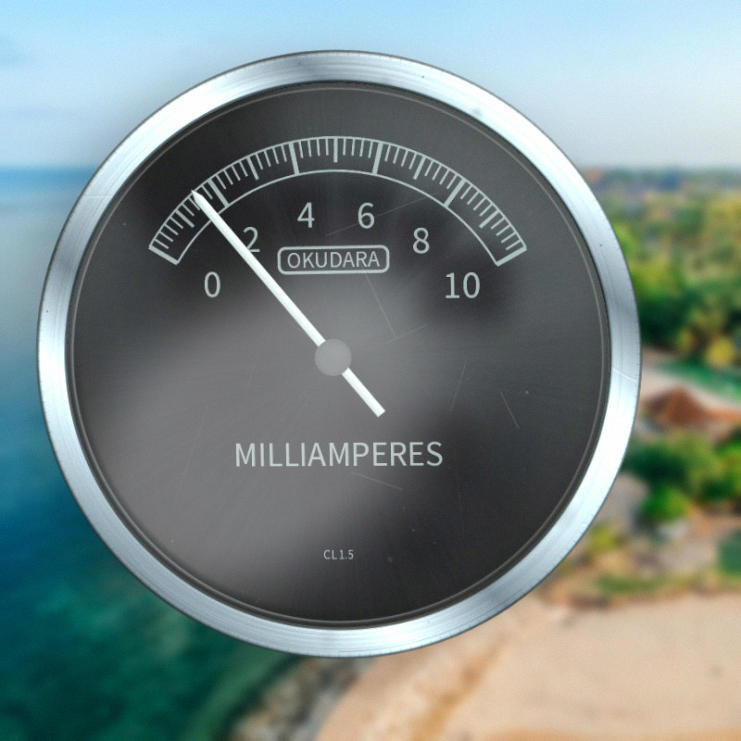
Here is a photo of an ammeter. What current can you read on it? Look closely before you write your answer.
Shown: 1.6 mA
